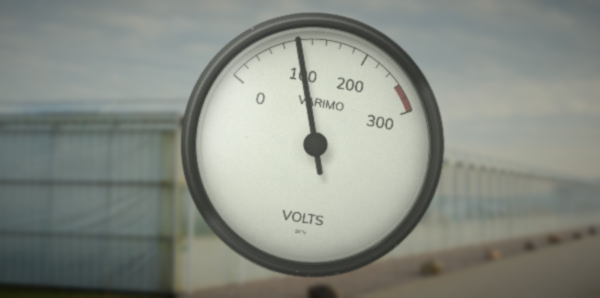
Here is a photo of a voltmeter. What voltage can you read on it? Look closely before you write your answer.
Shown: 100 V
